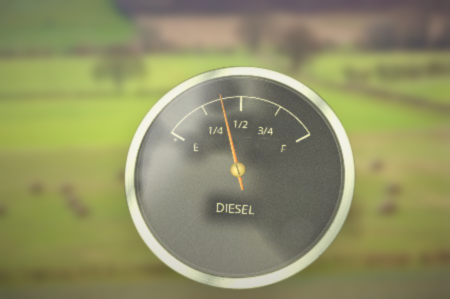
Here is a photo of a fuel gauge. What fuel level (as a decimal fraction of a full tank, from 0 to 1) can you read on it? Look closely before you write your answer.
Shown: 0.375
